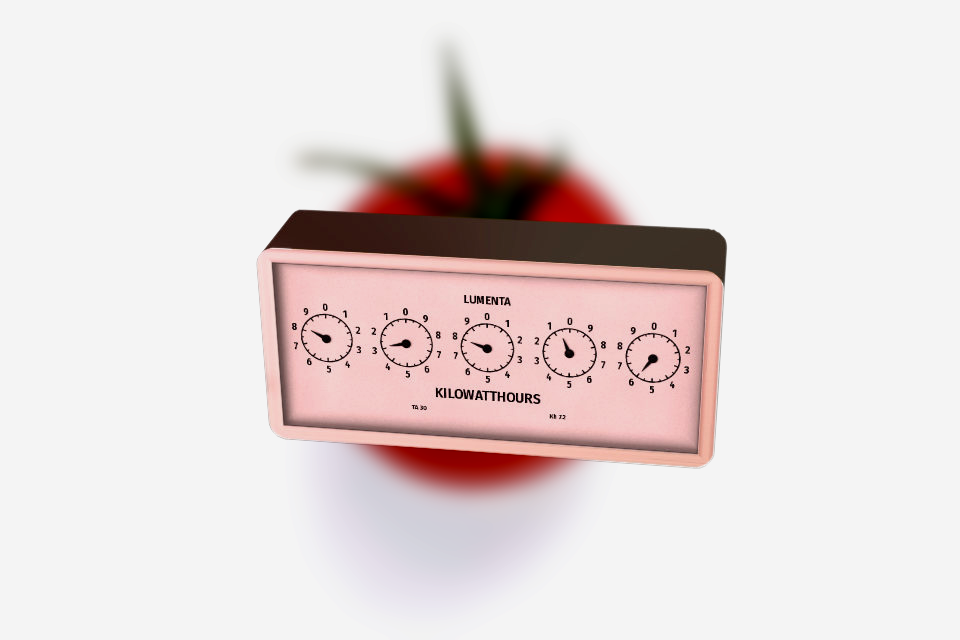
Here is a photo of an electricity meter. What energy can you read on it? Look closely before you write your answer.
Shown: 82806 kWh
